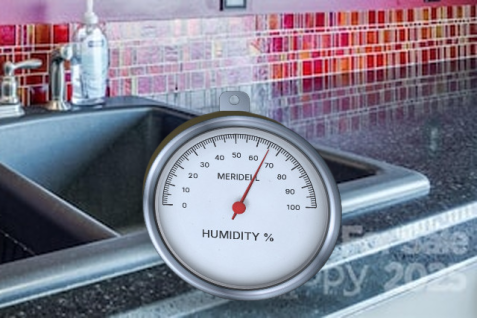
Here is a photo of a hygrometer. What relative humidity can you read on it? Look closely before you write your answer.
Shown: 65 %
